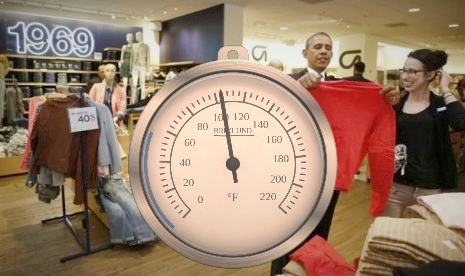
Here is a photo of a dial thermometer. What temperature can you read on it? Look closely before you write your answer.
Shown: 104 °F
